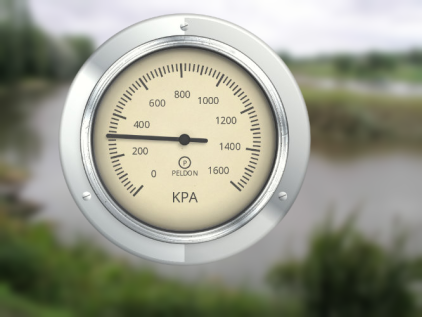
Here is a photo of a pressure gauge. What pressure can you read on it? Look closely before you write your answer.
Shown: 300 kPa
